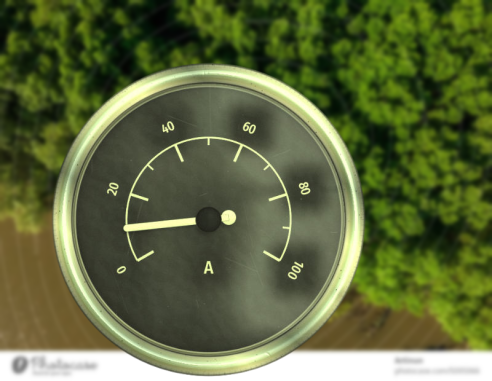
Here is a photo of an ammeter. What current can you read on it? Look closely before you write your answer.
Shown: 10 A
